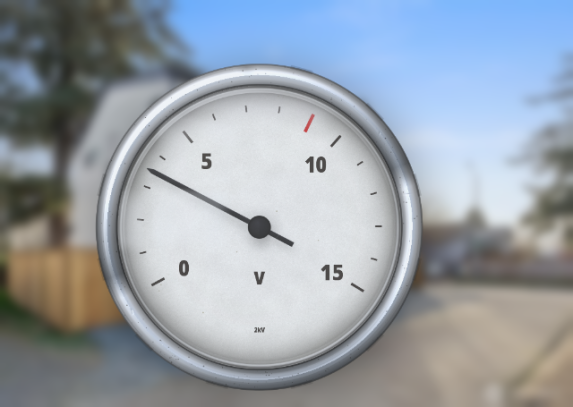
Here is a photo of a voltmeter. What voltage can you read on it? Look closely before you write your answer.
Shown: 3.5 V
